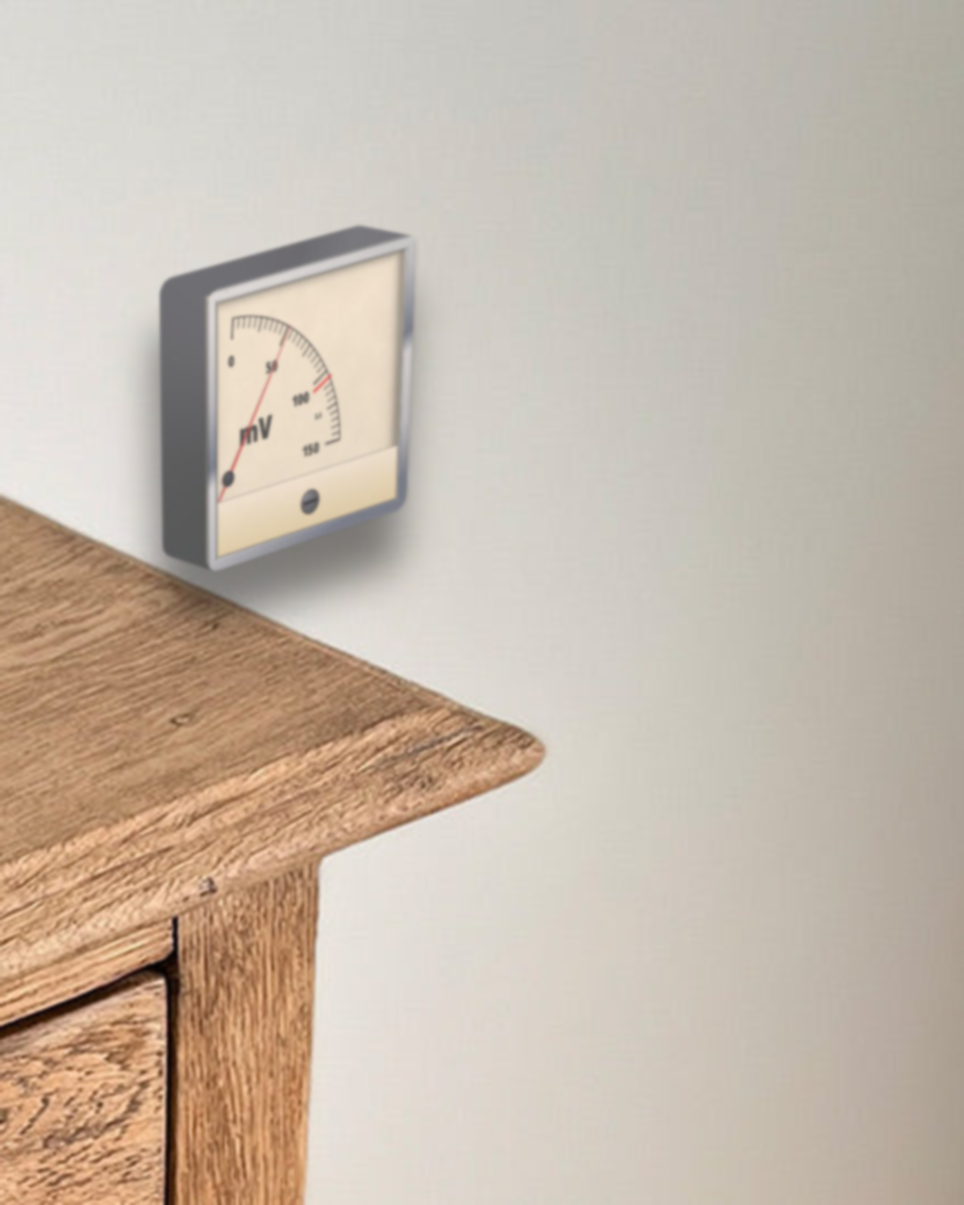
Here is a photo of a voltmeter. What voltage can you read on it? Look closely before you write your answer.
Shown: 50 mV
